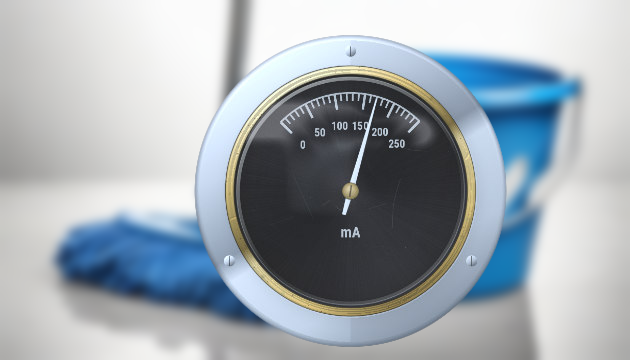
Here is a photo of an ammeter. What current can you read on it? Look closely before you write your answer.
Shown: 170 mA
